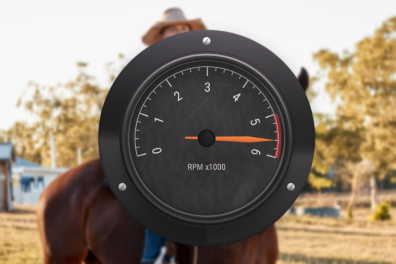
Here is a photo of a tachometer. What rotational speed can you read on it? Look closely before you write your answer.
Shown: 5600 rpm
